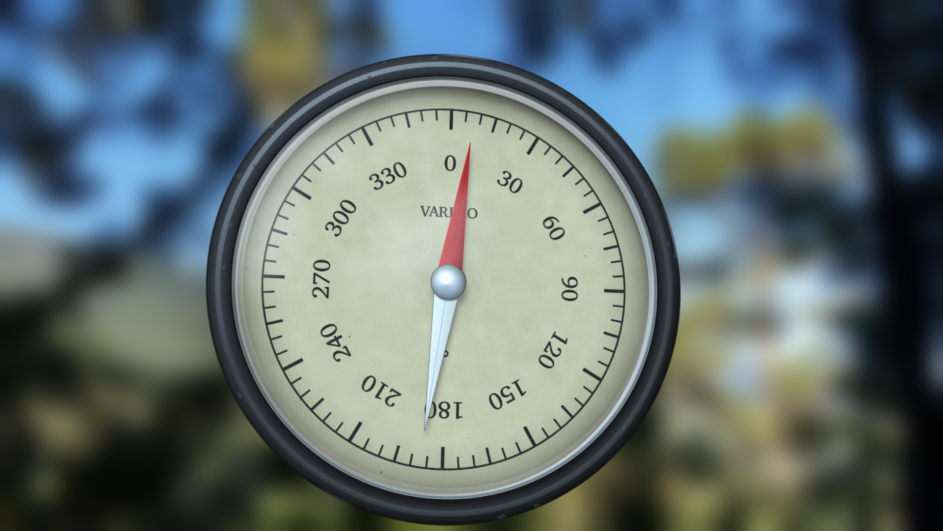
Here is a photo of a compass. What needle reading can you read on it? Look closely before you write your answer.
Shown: 7.5 °
